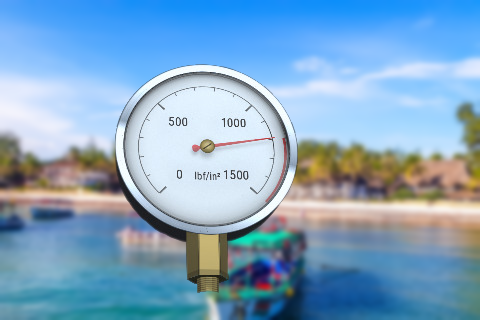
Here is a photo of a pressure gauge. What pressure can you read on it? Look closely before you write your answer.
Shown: 1200 psi
